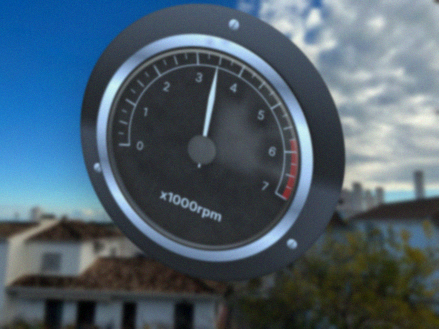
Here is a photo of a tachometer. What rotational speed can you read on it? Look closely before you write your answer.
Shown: 3500 rpm
